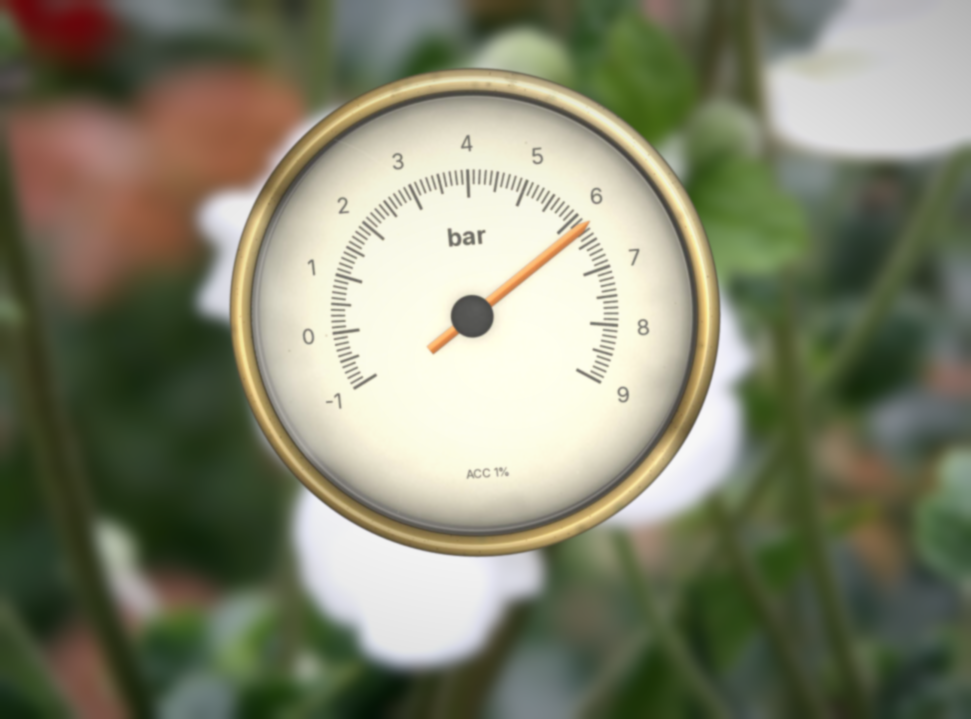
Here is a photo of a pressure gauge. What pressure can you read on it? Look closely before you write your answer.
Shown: 6.2 bar
